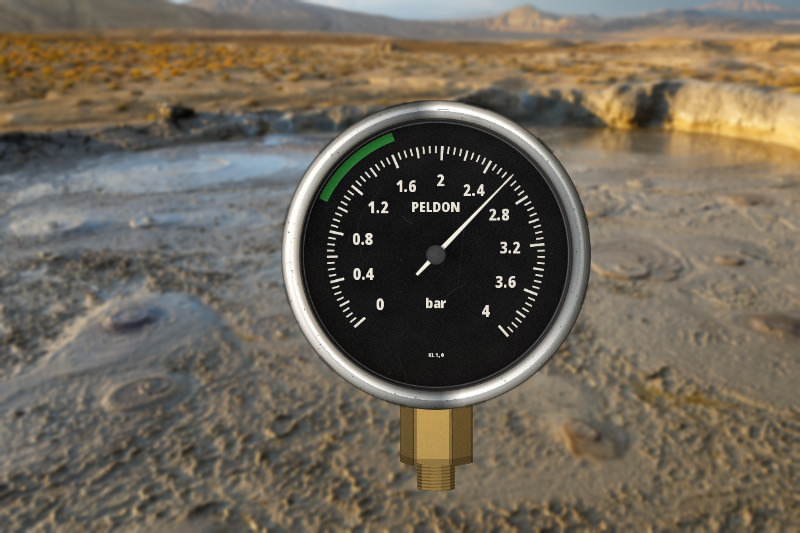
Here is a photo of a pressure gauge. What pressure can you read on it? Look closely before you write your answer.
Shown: 2.6 bar
